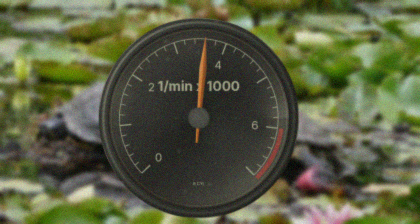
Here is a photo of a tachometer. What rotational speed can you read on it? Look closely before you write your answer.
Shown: 3600 rpm
